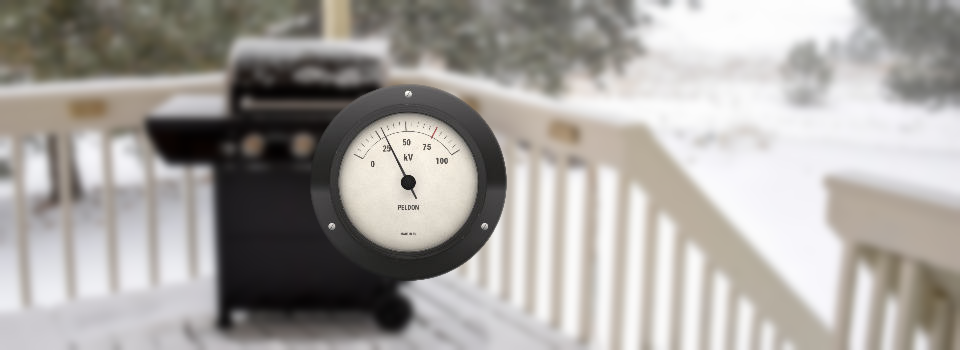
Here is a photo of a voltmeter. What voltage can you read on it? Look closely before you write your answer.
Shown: 30 kV
